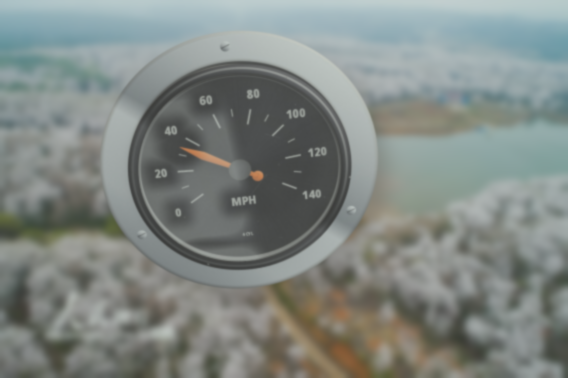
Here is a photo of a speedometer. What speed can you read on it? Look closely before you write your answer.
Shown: 35 mph
